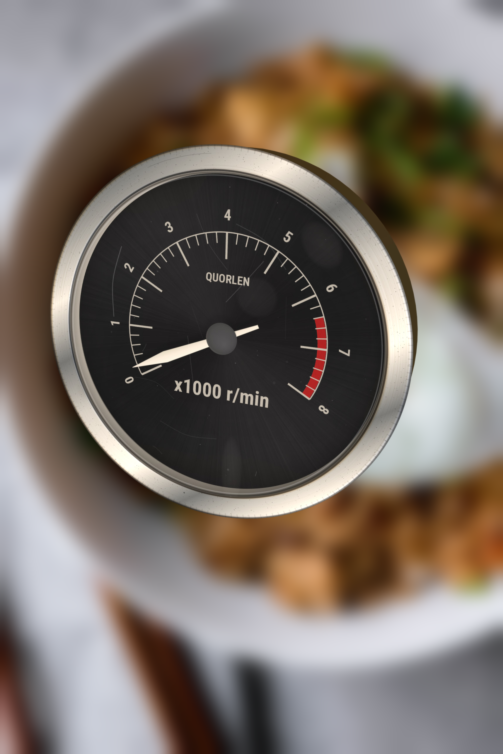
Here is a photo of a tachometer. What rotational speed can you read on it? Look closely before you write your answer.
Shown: 200 rpm
